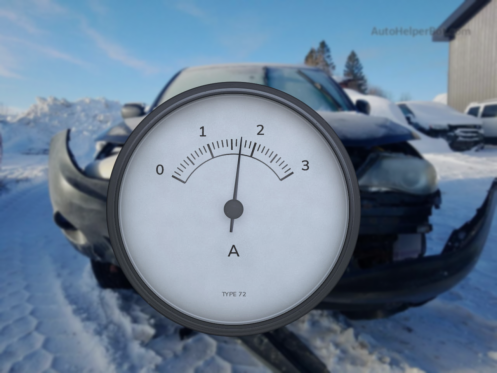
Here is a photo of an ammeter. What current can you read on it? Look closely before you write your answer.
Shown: 1.7 A
